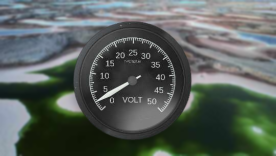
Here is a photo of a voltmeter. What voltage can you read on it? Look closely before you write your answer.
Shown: 2.5 V
